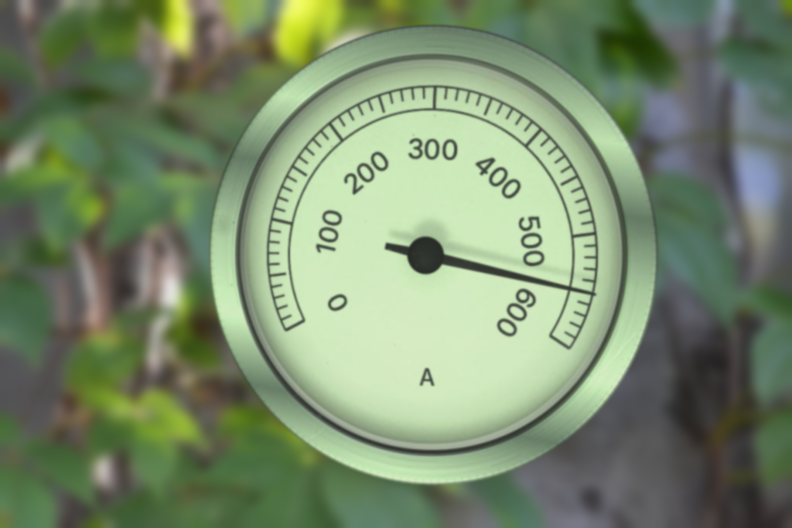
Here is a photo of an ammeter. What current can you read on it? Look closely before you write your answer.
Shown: 550 A
